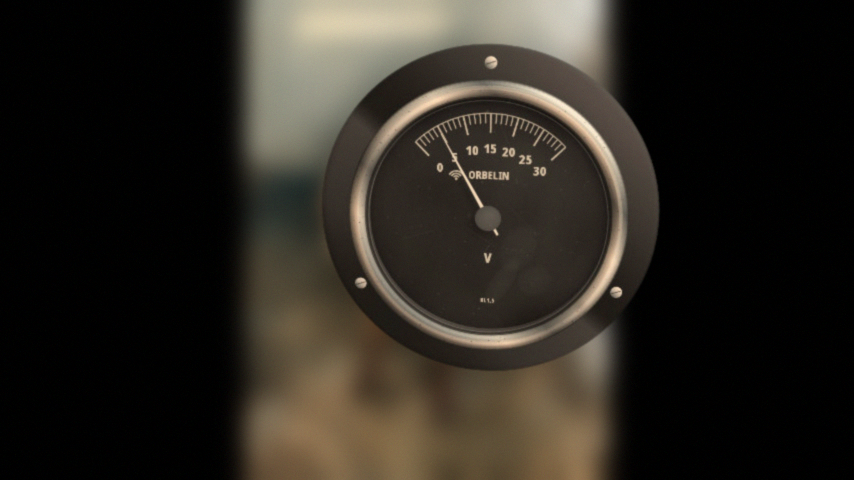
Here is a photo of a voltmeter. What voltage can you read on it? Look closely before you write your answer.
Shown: 5 V
